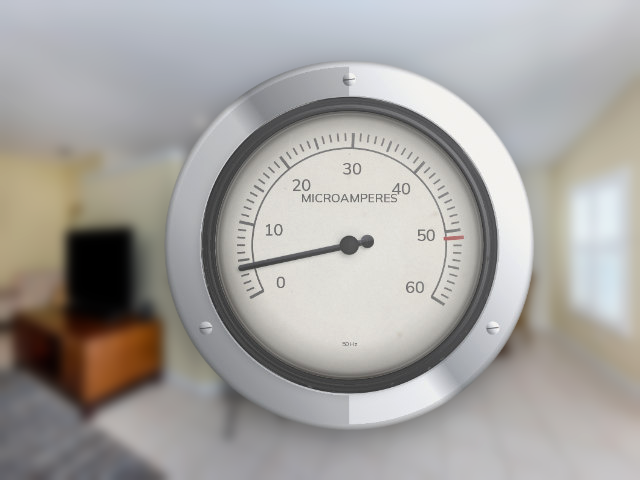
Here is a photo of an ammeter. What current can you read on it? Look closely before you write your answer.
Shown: 4 µA
